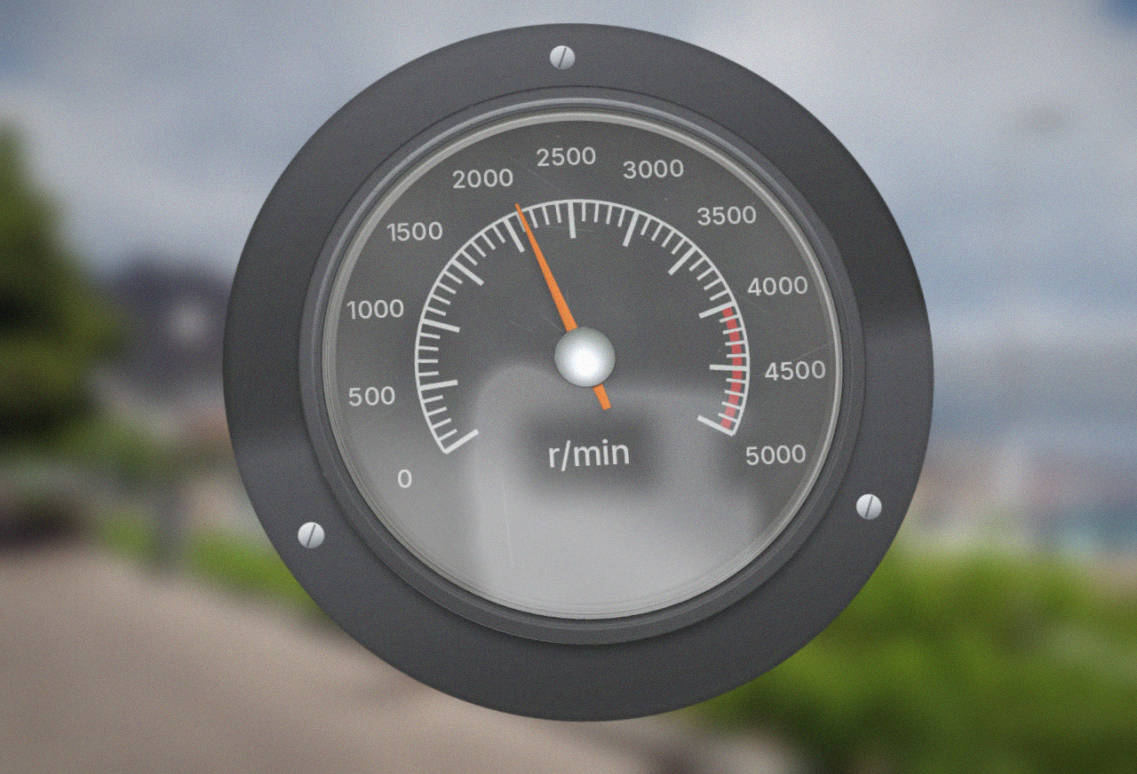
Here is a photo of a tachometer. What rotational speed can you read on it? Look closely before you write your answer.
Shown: 2100 rpm
